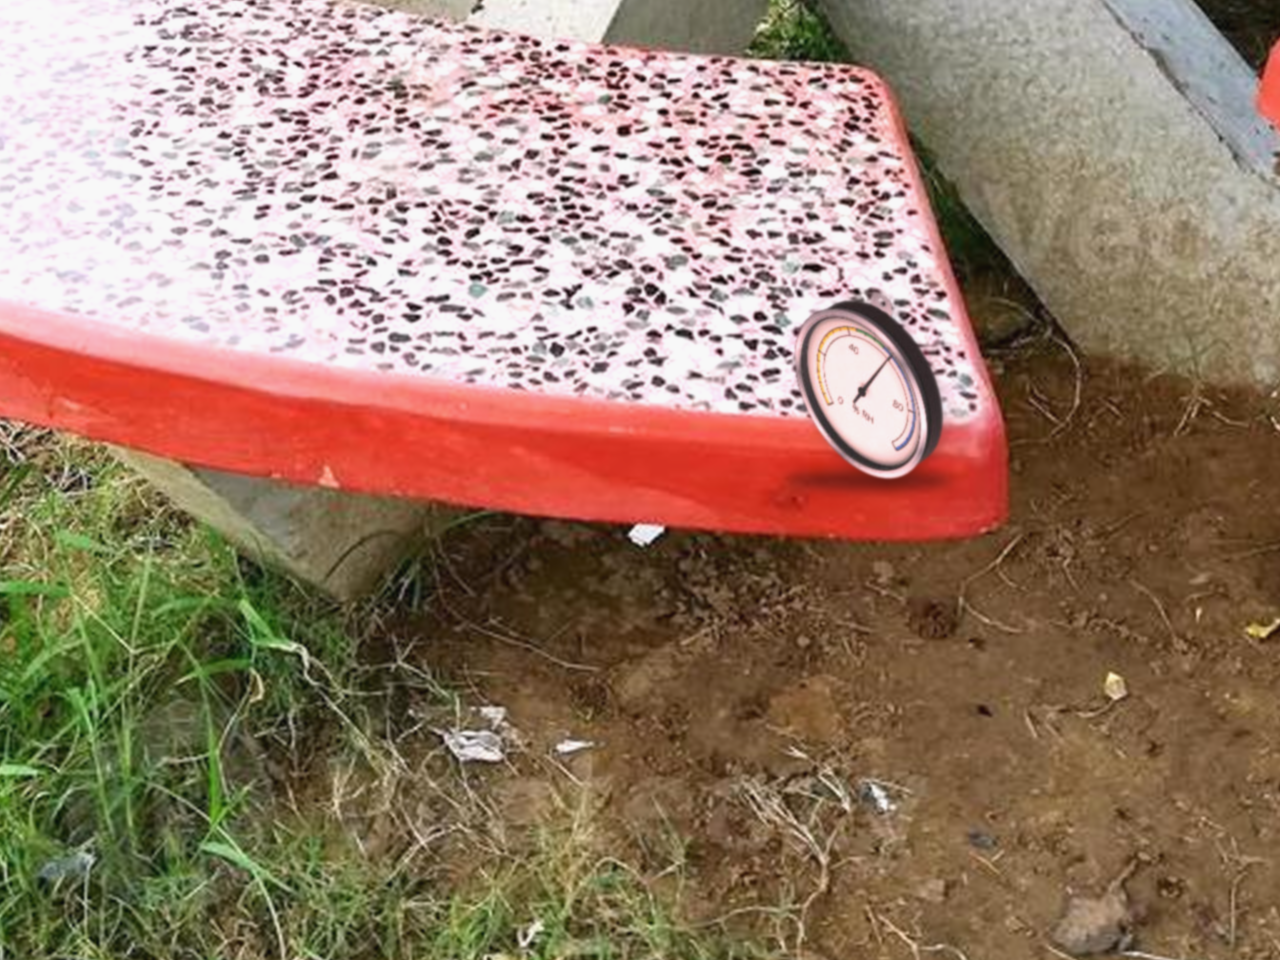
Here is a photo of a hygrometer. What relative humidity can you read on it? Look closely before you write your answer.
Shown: 60 %
